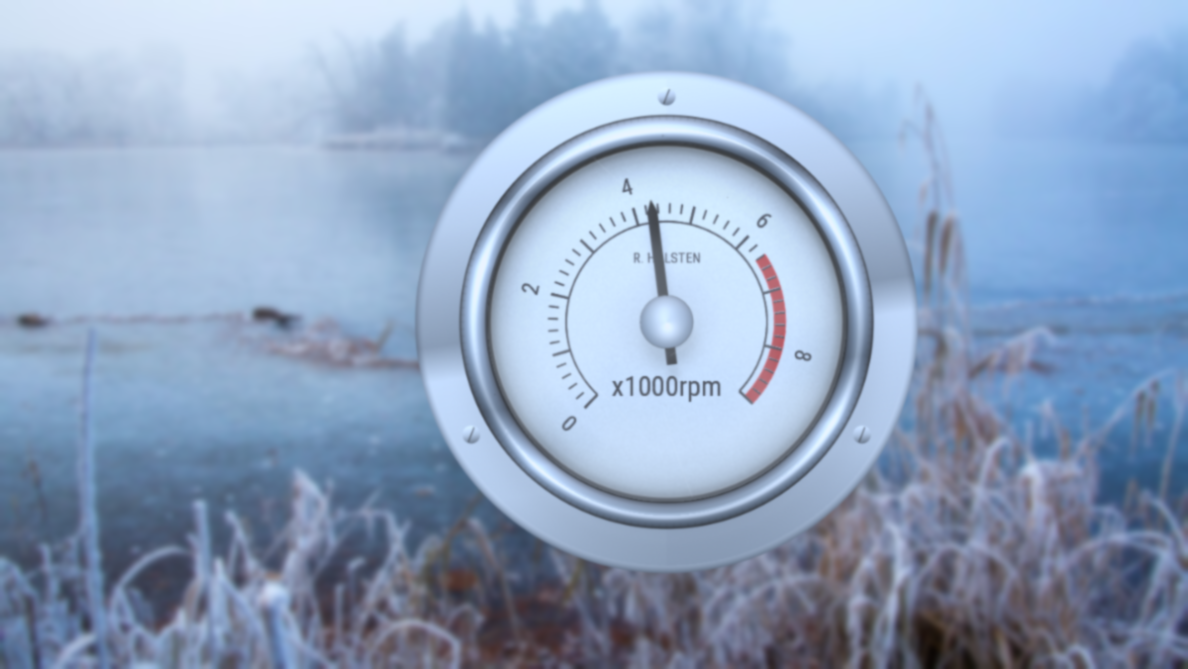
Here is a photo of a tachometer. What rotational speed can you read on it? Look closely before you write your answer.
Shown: 4300 rpm
